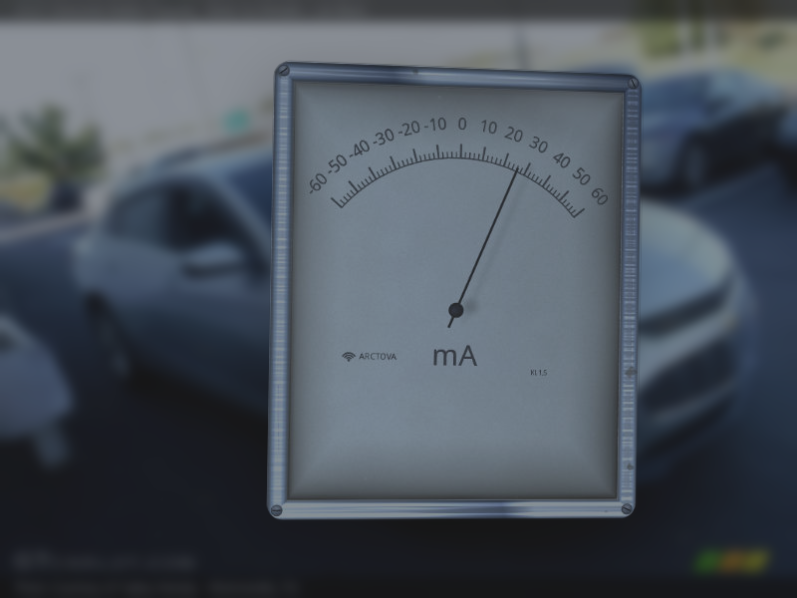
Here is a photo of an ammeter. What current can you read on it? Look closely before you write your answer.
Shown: 26 mA
